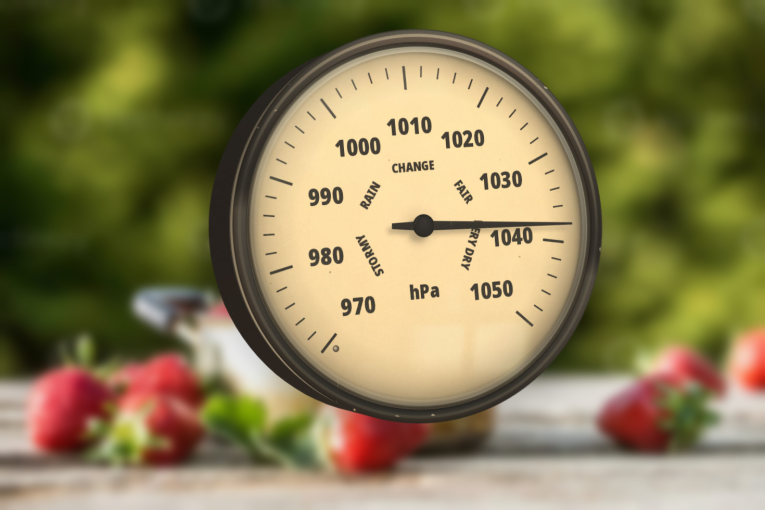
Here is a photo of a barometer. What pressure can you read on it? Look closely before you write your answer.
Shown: 1038 hPa
